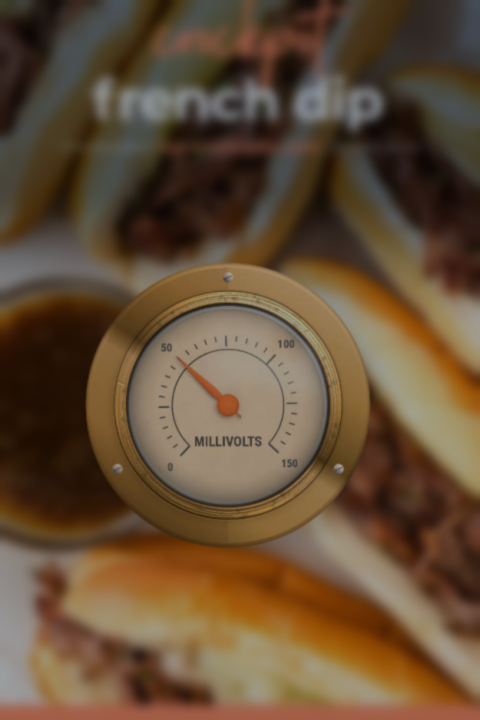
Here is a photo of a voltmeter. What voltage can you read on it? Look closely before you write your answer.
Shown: 50 mV
